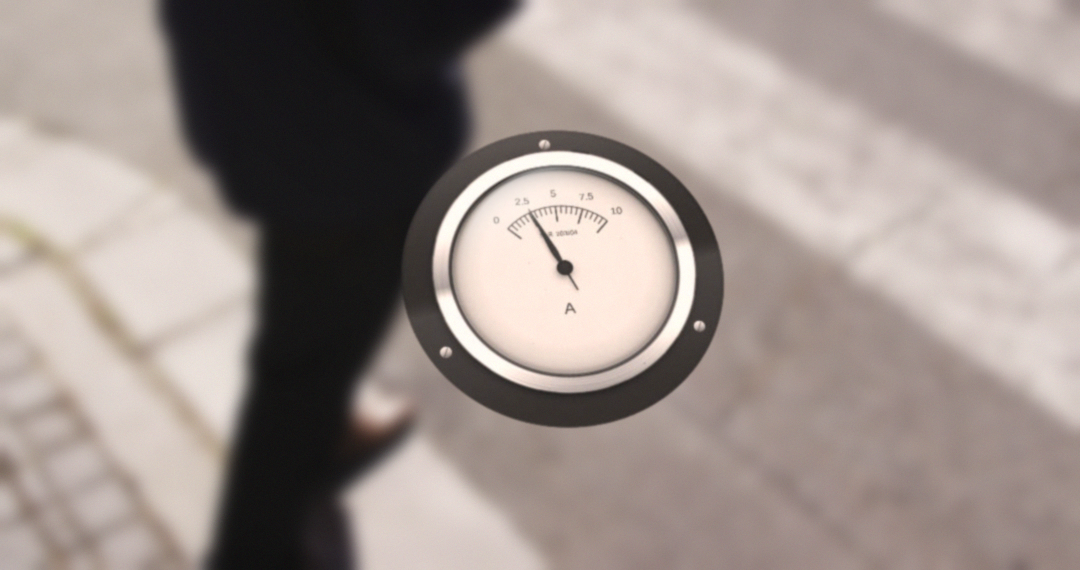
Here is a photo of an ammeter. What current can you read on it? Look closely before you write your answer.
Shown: 2.5 A
